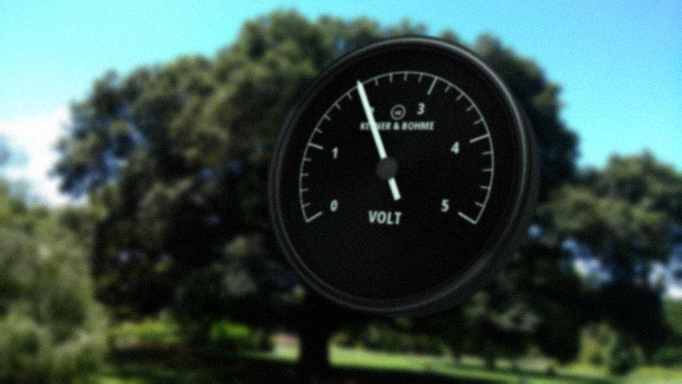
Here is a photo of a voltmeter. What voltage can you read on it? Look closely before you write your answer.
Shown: 2 V
